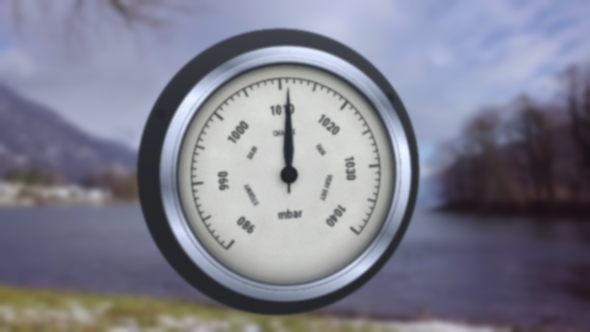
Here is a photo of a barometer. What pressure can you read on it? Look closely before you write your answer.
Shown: 1011 mbar
